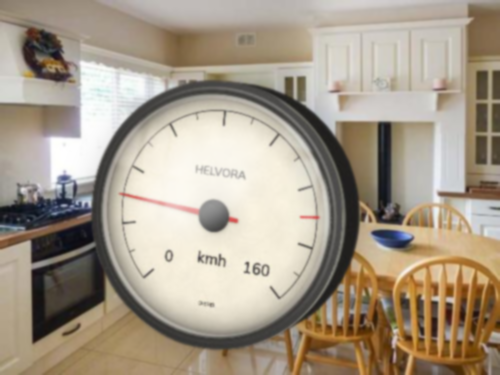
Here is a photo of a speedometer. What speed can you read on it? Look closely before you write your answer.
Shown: 30 km/h
